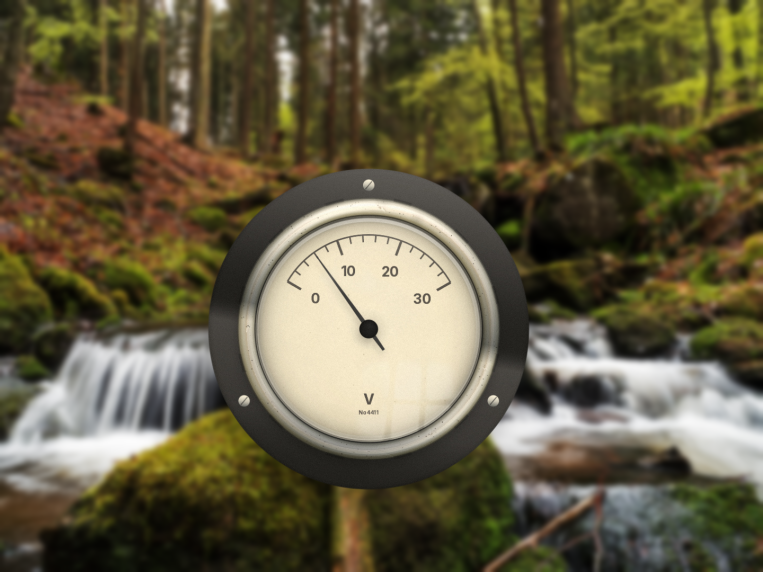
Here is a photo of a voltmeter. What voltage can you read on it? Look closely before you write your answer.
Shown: 6 V
